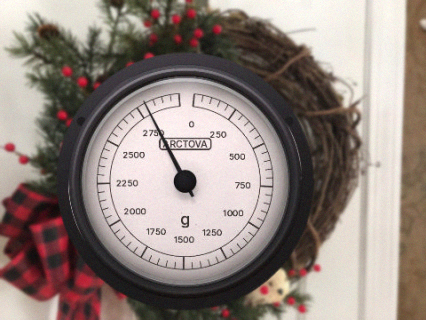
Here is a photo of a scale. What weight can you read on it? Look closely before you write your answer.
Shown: 2800 g
